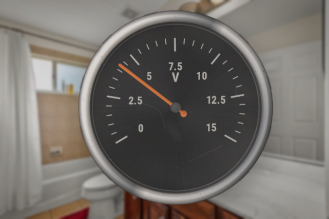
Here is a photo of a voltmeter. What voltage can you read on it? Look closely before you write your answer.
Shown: 4.25 V
